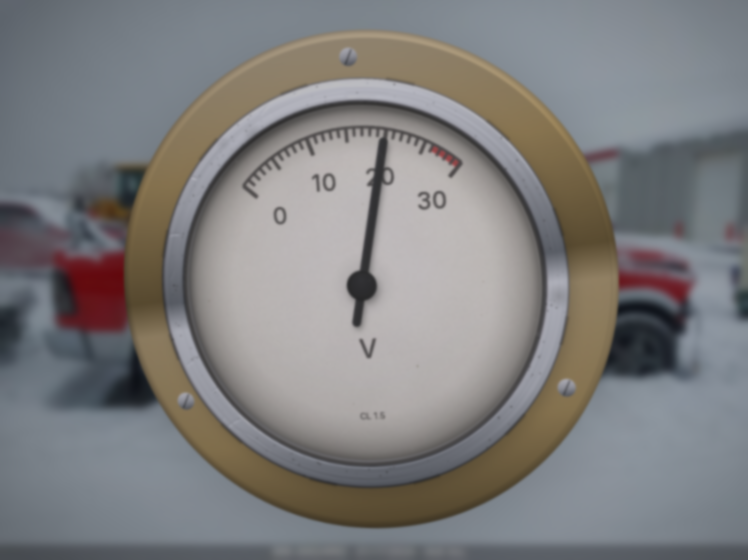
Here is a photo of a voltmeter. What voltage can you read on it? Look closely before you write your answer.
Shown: 20 V
